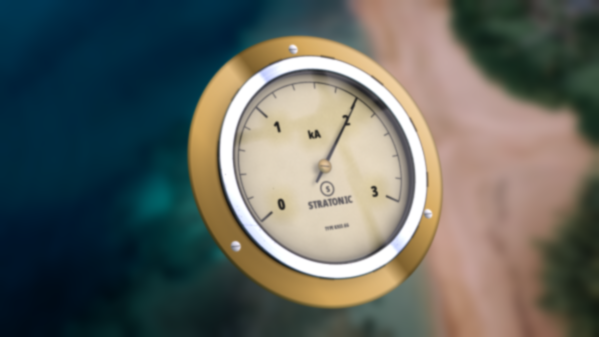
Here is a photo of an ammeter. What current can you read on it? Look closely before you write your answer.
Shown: 2 kA
